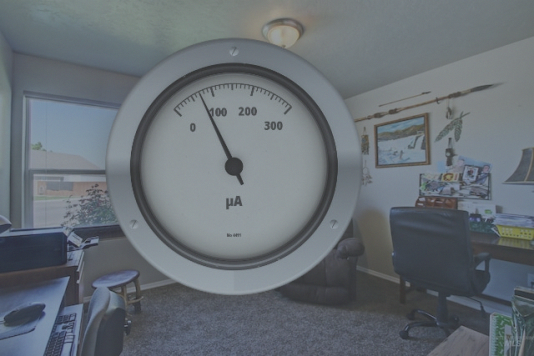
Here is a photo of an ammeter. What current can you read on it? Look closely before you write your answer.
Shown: 70 µA
